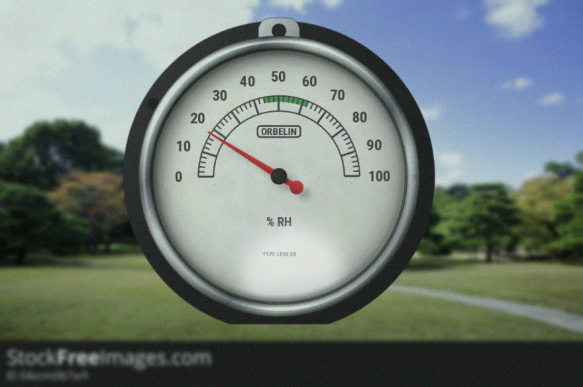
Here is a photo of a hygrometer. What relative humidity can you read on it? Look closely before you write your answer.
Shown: 18 %
